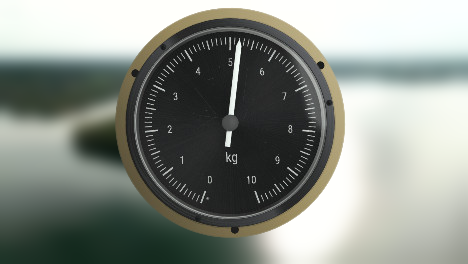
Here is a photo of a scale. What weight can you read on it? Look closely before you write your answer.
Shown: 5.2 kg
